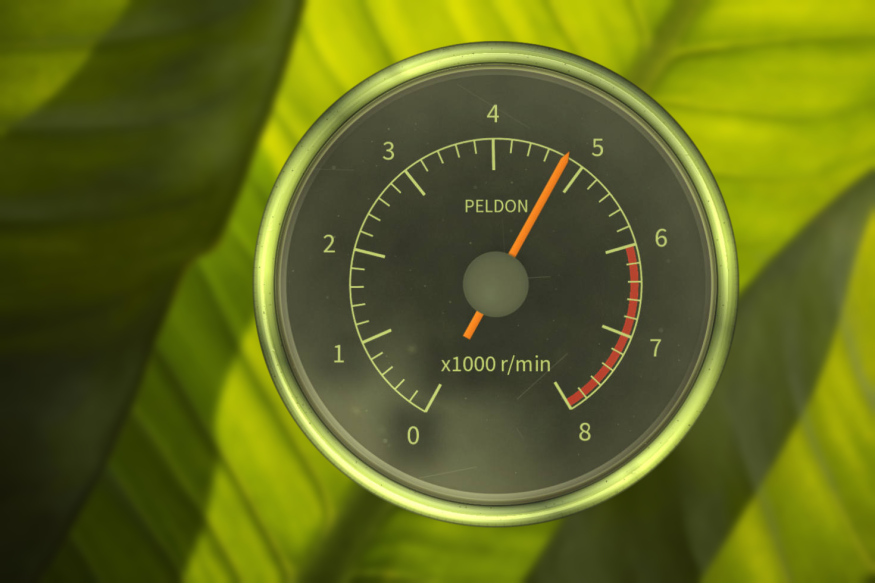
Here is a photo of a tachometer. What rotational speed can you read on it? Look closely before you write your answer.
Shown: 4800 rpm
